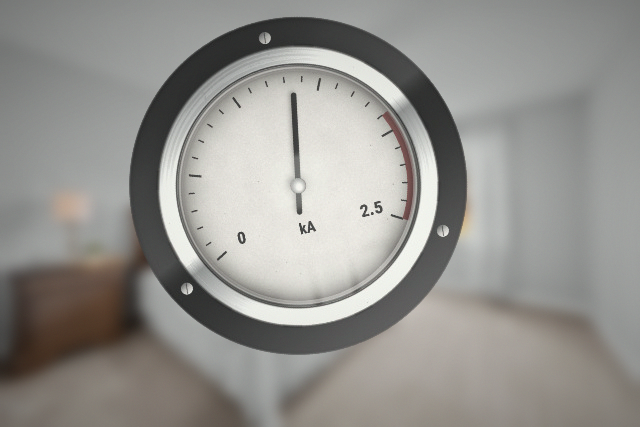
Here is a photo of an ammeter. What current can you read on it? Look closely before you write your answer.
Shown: 1.35 kA
